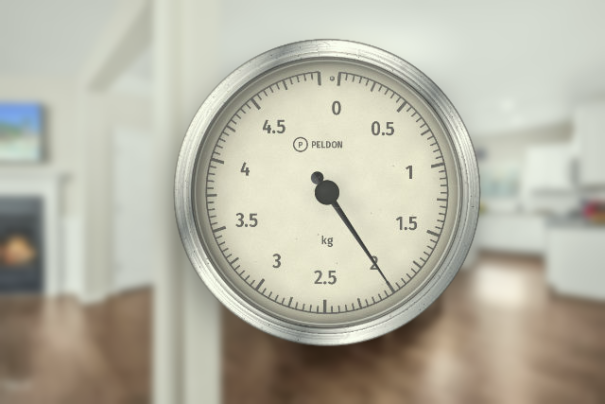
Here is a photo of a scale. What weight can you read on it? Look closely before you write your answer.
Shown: 2 kg
